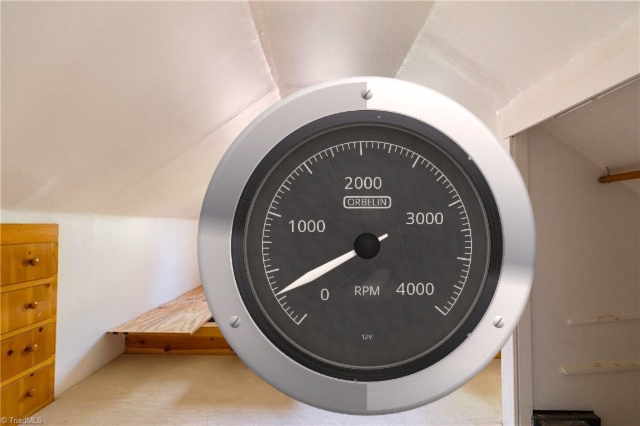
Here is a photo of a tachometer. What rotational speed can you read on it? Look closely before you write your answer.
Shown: 300 rpm
